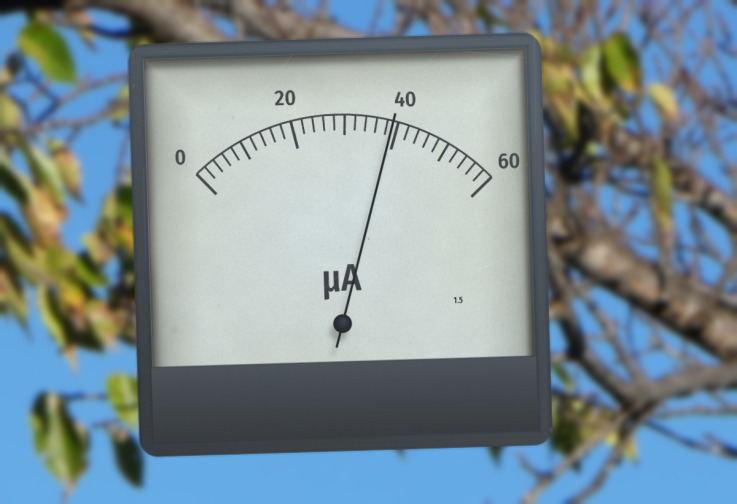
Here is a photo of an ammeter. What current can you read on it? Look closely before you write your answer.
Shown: 39 µA
